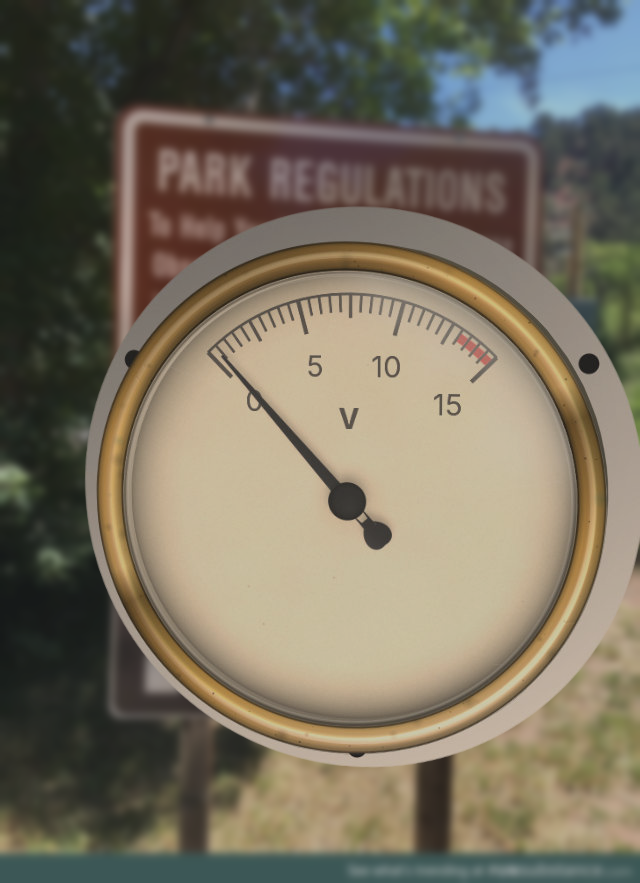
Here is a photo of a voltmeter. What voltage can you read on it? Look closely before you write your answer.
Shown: 0.5 V
